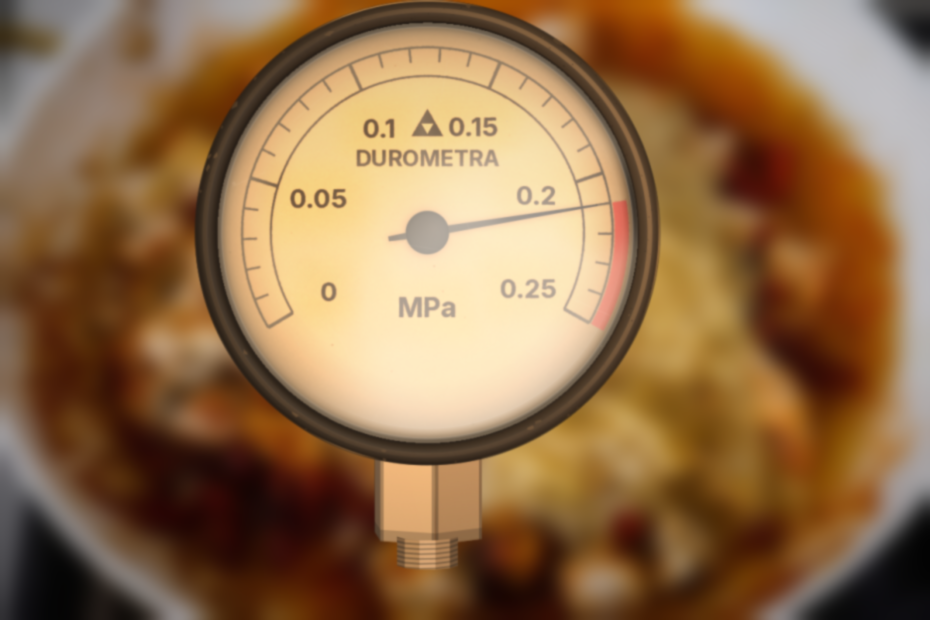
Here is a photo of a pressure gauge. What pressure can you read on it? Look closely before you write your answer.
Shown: 0.21 MPa
